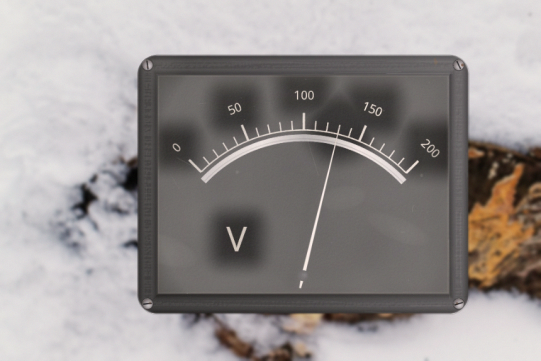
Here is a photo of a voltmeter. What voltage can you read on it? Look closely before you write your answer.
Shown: 130 V
